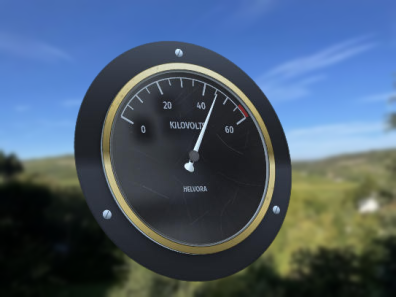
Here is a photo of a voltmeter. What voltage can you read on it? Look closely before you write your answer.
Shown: 45 kV
